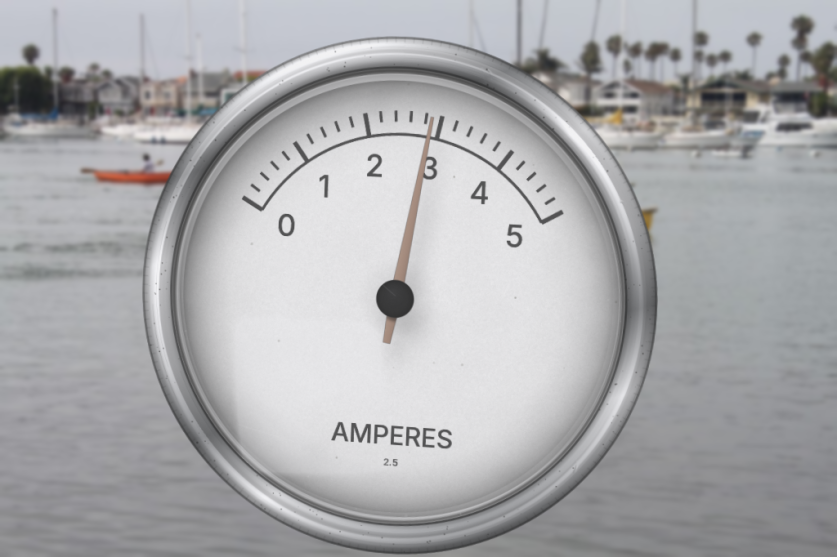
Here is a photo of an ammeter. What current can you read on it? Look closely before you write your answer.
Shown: 2.9 A
